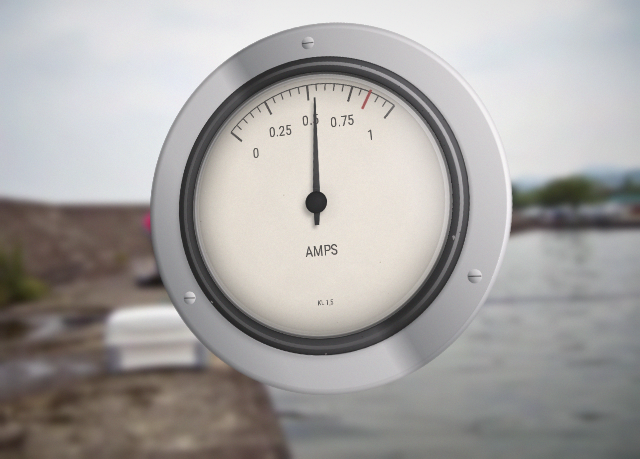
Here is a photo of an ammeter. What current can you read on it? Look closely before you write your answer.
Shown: 0.55 A
